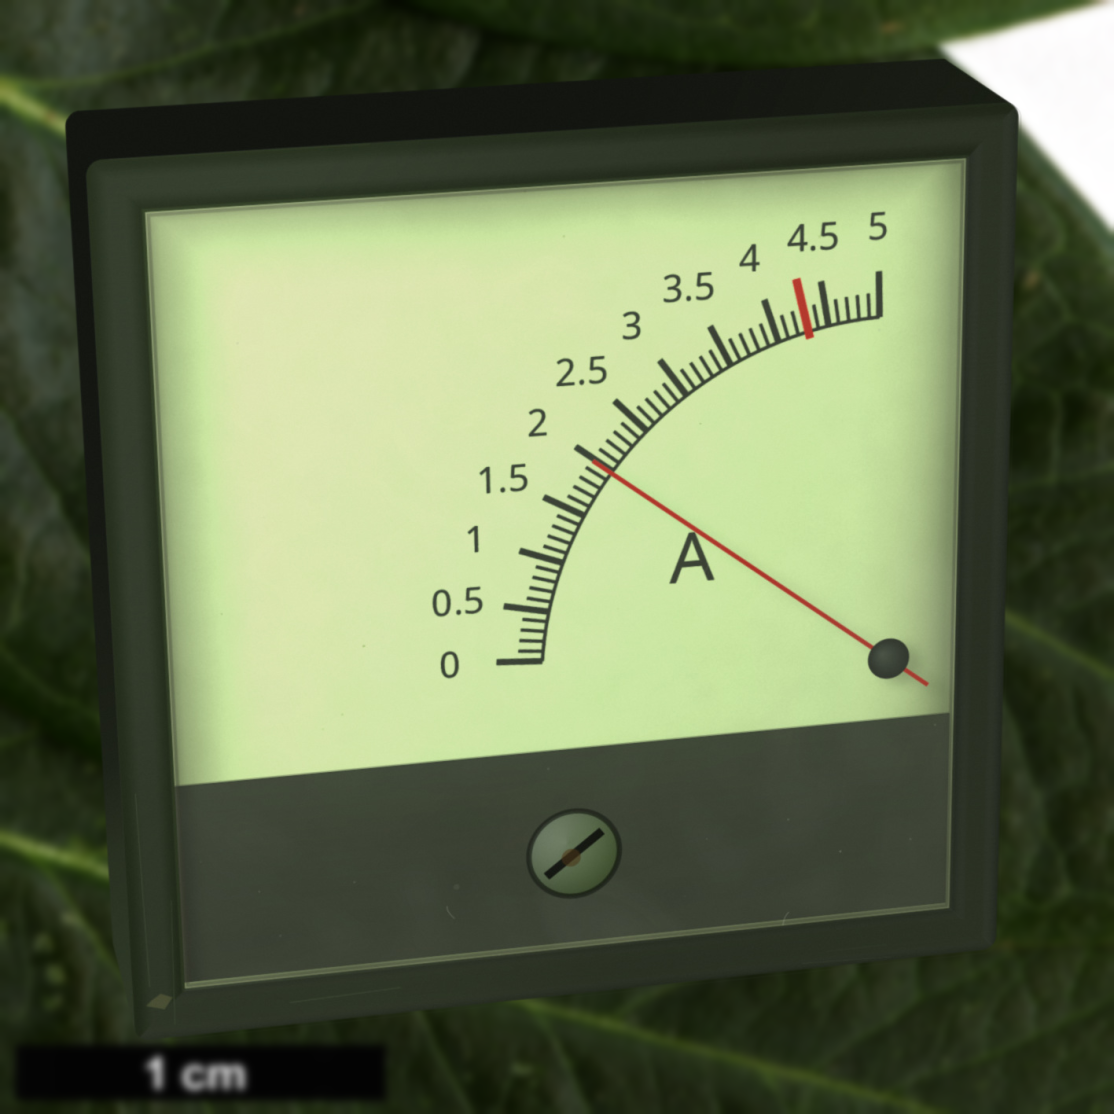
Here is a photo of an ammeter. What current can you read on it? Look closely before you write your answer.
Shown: 2 A
